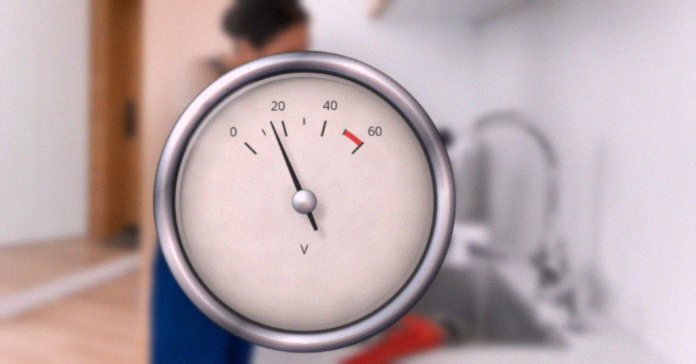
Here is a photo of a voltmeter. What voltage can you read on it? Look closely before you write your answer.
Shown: 15 V
